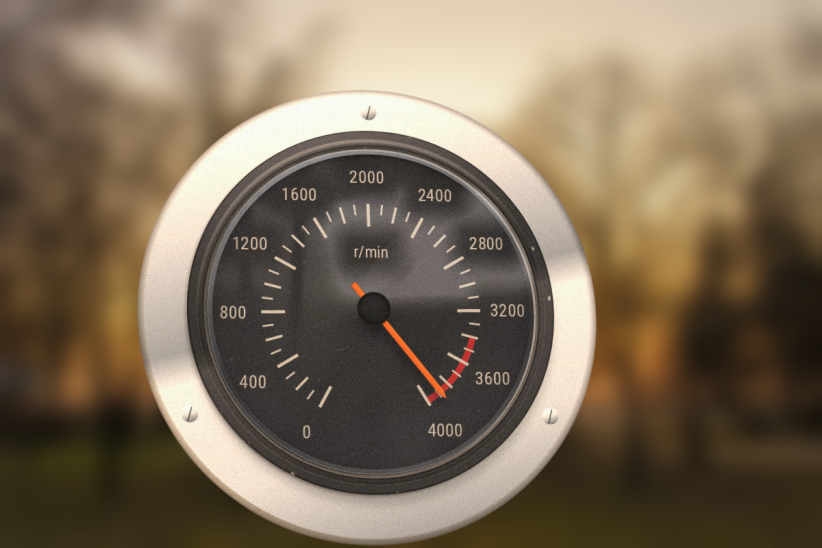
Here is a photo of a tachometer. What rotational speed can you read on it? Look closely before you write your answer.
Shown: 3900 rpm
